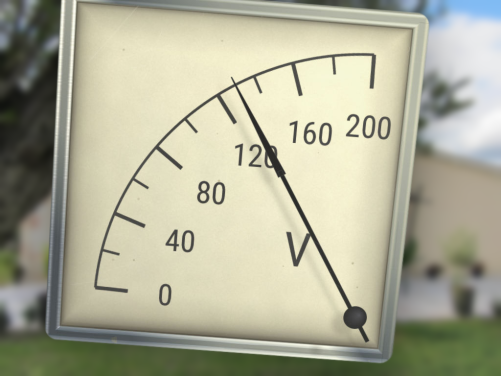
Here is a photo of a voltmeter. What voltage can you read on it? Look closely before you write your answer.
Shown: 130 V
